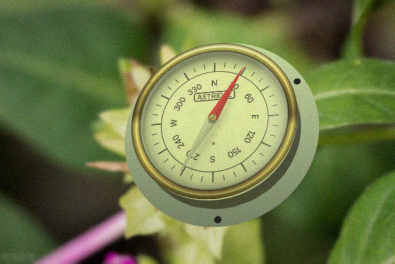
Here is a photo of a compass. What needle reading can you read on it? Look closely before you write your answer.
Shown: 30 °
